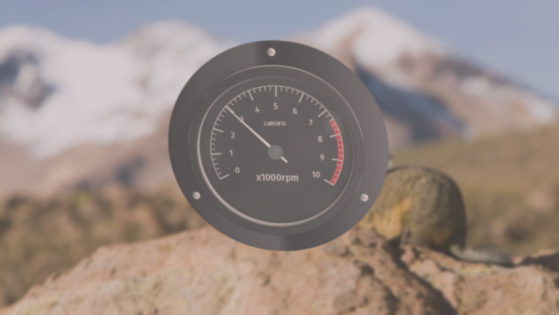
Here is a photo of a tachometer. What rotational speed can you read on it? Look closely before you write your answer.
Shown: 3000 rpm
